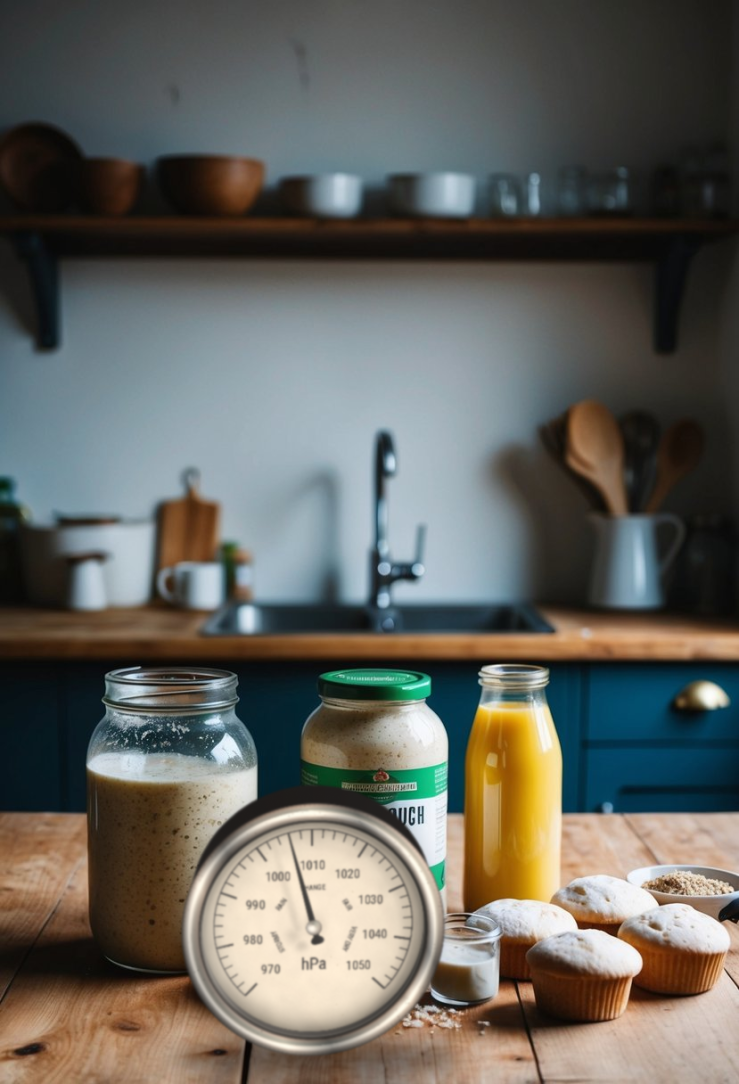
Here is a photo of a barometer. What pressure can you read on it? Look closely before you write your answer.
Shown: 1006 hPa
